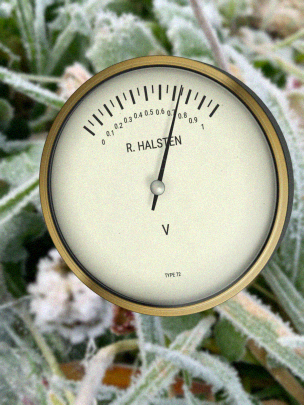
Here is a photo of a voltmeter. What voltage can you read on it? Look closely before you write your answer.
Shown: 0.75 V
